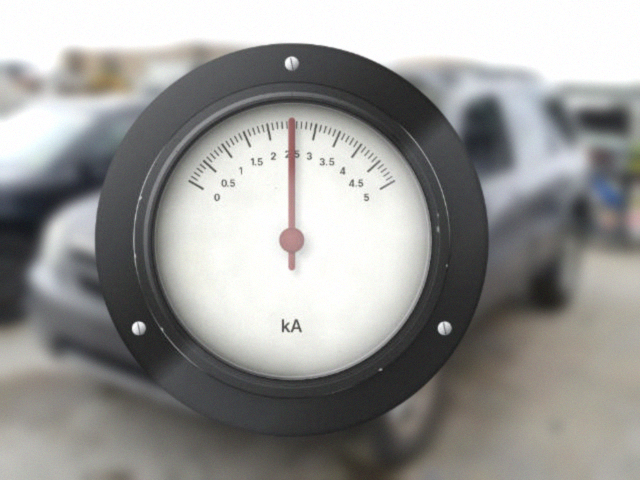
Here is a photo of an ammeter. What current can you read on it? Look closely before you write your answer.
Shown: 2.5 kA
